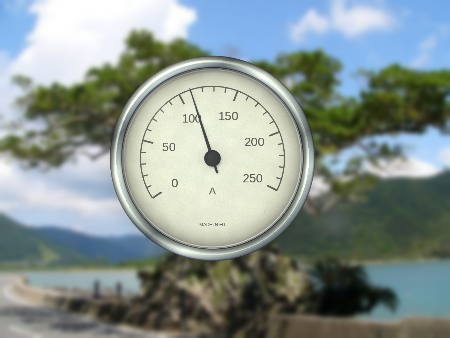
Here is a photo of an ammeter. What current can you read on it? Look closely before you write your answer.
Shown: 110 A
